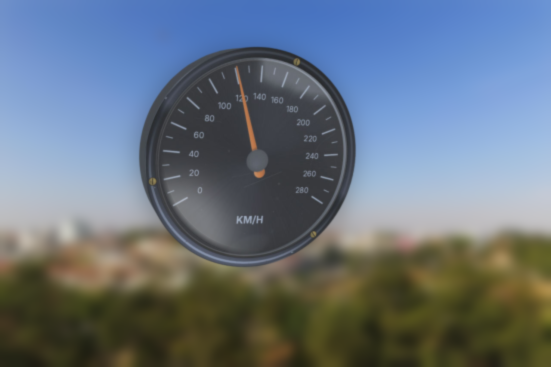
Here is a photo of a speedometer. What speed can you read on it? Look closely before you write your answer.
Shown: 120 km/h
